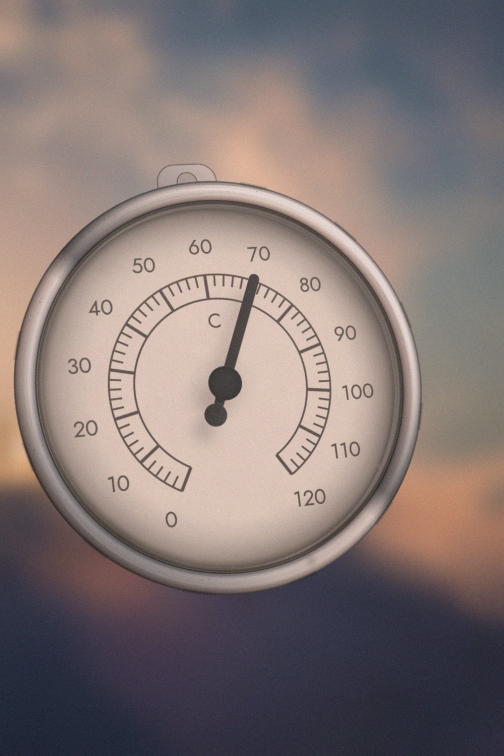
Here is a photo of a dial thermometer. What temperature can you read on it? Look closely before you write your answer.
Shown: 70 °C
